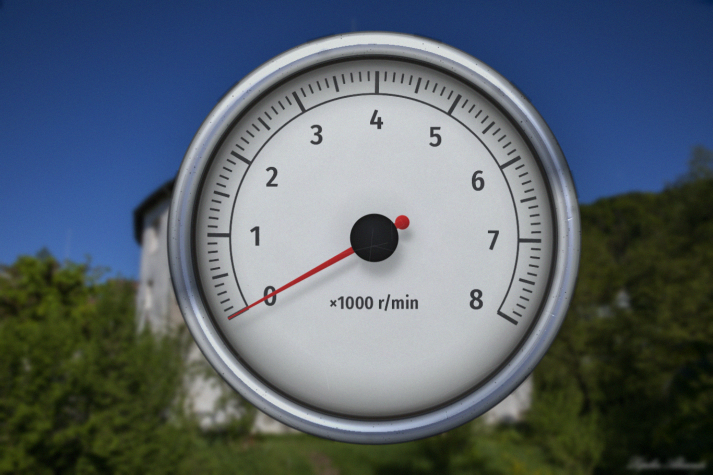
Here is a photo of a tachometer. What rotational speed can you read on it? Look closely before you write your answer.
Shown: 0 rpm
